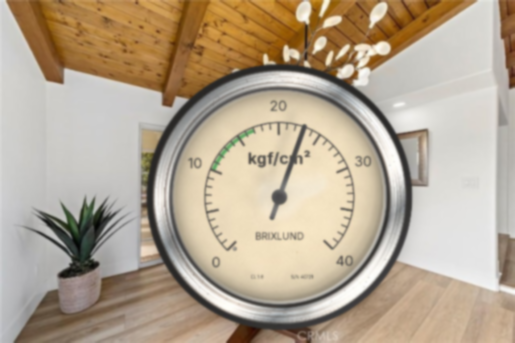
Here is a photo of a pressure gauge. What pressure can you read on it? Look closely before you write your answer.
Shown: 23 kg/cm²
